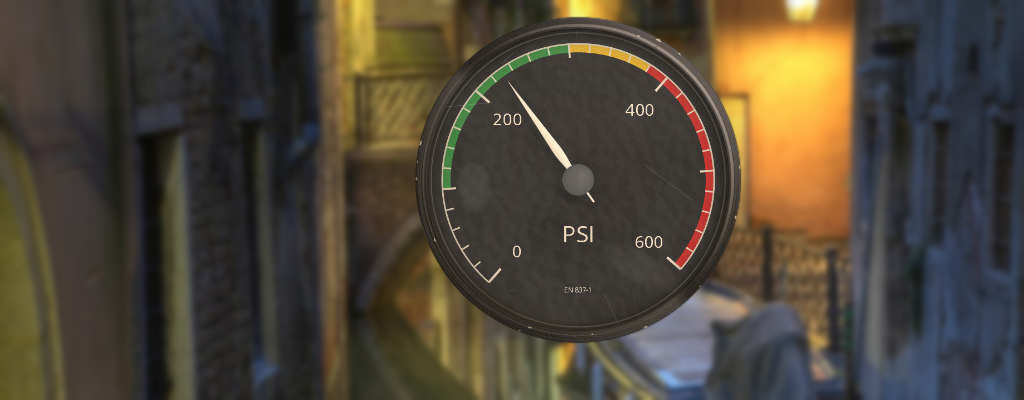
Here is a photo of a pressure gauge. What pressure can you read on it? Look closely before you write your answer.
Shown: 230 psi
